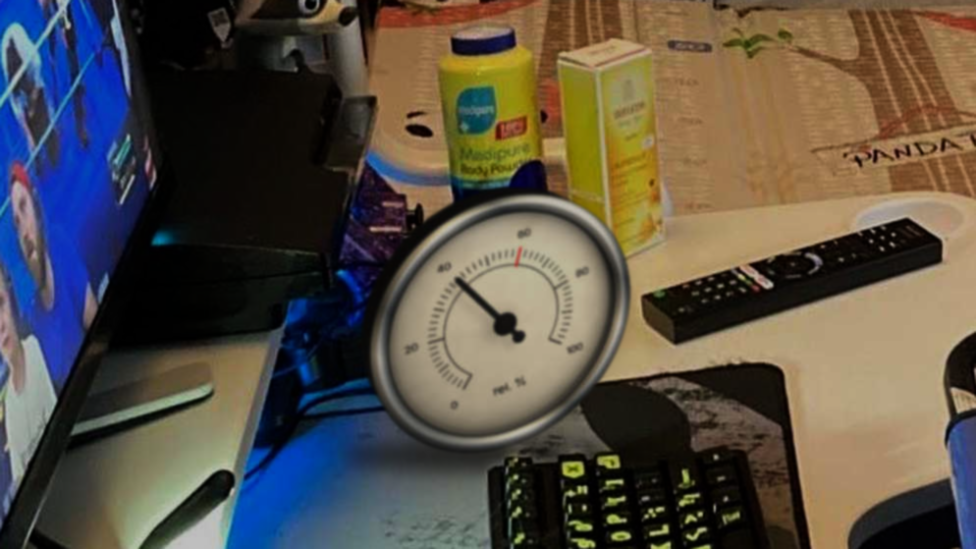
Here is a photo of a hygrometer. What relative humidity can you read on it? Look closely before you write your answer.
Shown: 40 %
